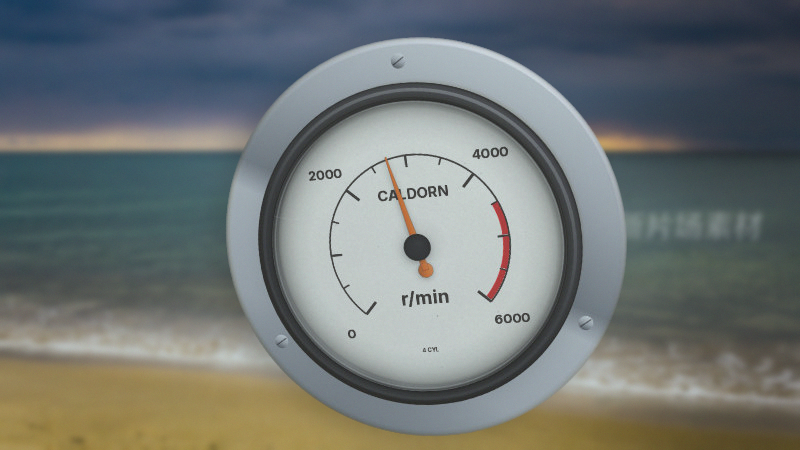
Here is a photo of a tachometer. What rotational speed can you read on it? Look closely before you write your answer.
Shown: 2750 rpm
